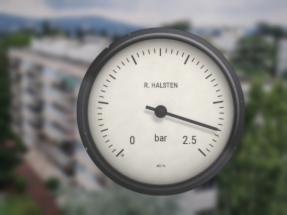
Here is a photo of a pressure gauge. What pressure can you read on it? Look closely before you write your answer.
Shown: 2.25 bar
